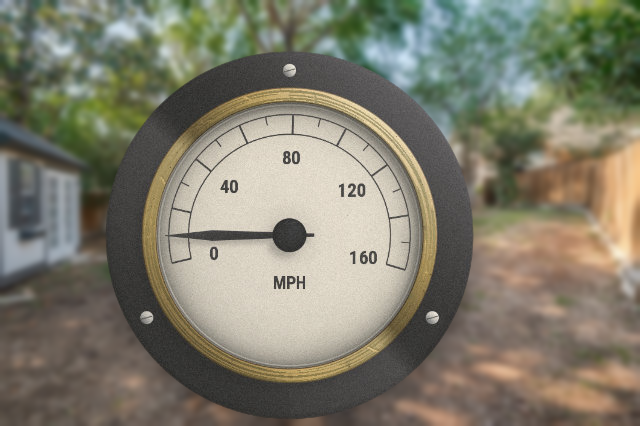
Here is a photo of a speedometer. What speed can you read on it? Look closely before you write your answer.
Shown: 10 mph
